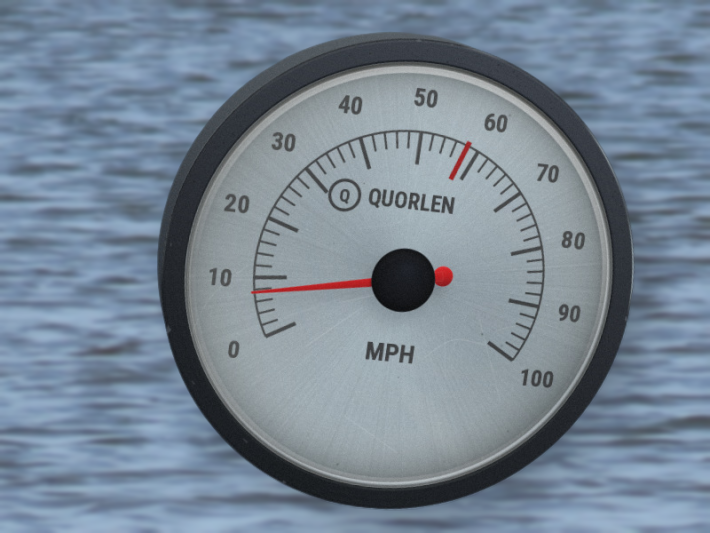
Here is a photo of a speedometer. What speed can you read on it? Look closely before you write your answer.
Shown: 8 mph
